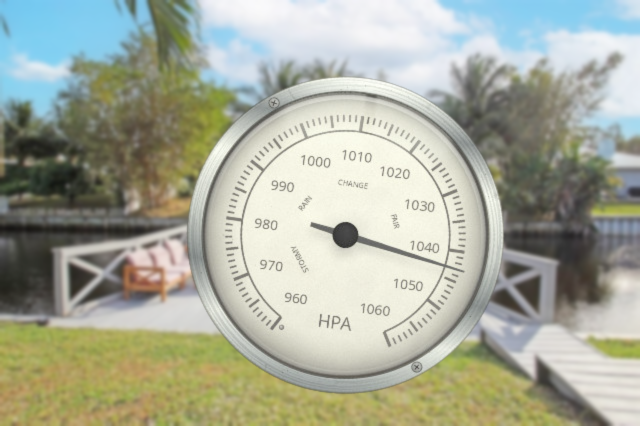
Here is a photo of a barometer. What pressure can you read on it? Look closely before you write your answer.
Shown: 1043 hPa
